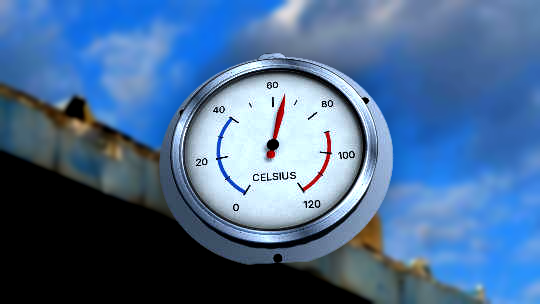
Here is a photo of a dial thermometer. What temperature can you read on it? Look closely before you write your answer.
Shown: 65 °C
